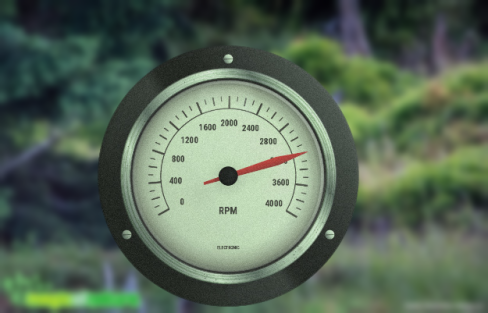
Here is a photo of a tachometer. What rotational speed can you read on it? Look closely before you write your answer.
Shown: 3200 rpm
